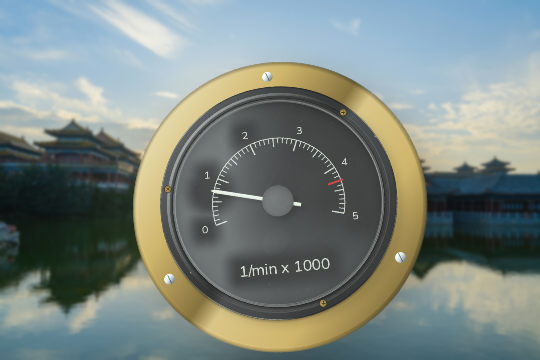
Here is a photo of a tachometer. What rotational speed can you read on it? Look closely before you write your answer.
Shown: 700 rpm
